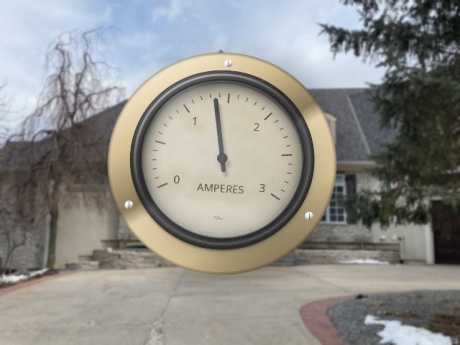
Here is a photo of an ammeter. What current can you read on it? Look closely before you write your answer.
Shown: 1.35 A
